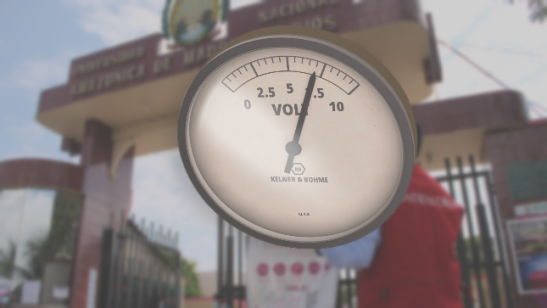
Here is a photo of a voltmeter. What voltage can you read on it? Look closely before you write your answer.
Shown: 7 V
